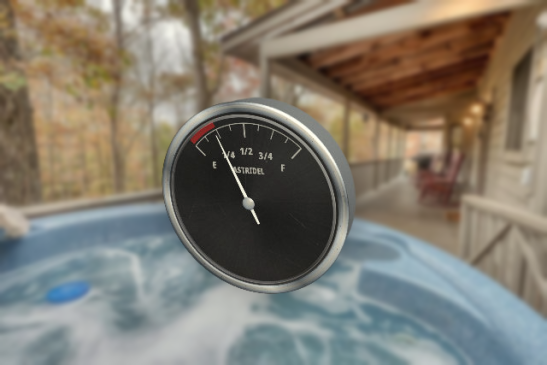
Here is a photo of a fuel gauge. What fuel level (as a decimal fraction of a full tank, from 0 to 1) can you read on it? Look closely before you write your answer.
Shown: 0.25
